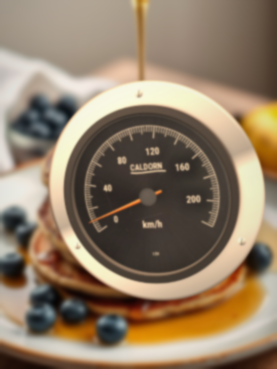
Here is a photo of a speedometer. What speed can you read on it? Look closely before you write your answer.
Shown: 10 km/h
